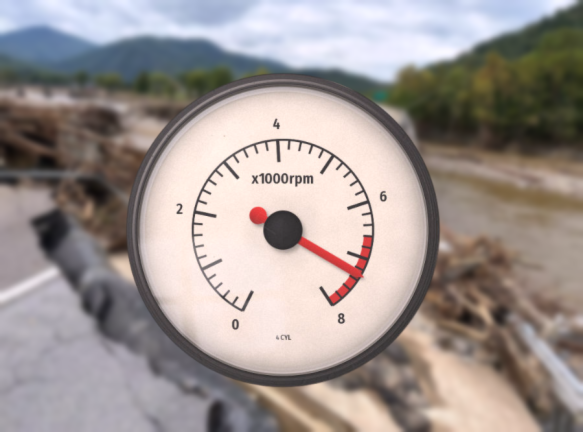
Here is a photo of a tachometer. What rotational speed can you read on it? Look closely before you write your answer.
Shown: 7300 rpm
